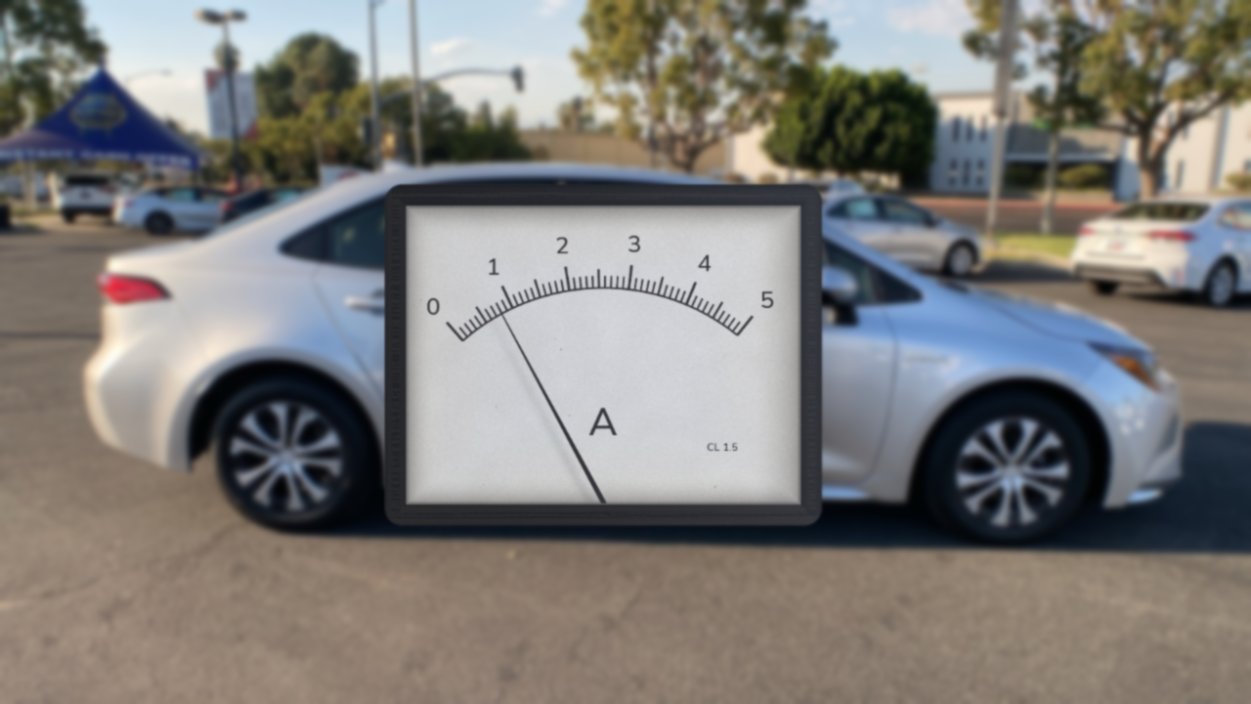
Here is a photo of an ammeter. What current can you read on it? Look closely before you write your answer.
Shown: 0.8 A
